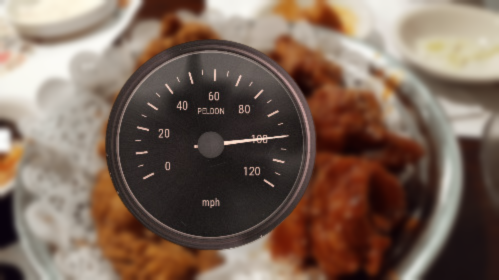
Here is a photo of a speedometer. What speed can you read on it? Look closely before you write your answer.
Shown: 100 mph
